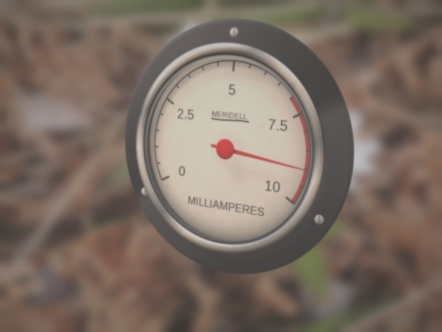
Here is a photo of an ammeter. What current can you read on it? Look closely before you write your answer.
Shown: 9 mA
